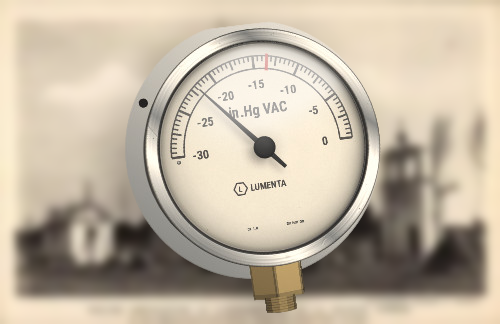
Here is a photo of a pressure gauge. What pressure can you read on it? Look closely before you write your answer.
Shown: -22 inHg
